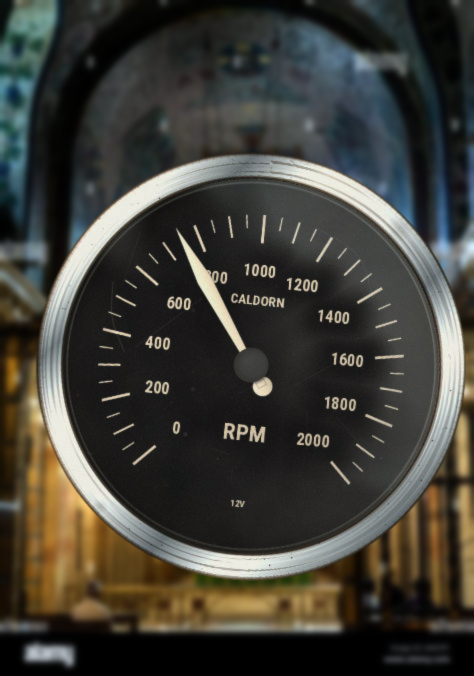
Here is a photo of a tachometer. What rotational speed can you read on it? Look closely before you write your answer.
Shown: 750 rpm
